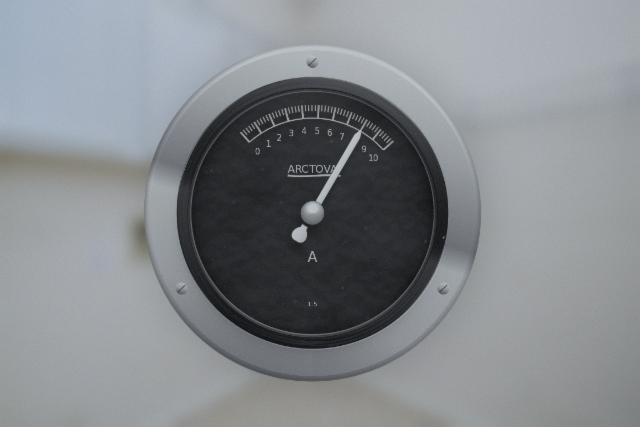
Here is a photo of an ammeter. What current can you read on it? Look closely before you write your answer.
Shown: 8 A
